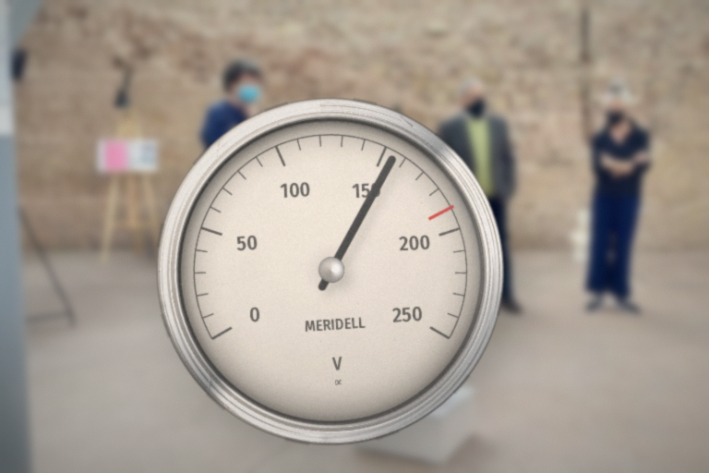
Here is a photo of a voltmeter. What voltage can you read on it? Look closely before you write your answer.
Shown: 155 V
